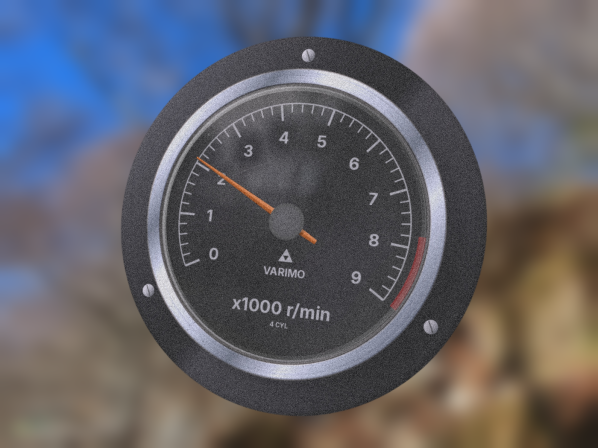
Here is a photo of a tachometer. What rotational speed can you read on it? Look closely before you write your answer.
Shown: 2100 rpm
